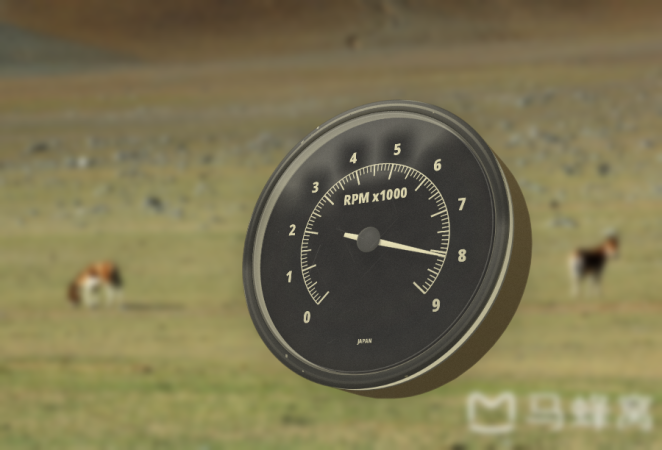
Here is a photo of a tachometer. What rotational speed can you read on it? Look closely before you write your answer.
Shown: 8100 rpm
